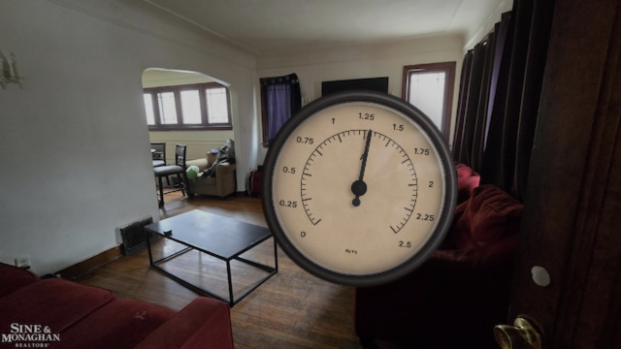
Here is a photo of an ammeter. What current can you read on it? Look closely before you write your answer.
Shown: 1.3 A
